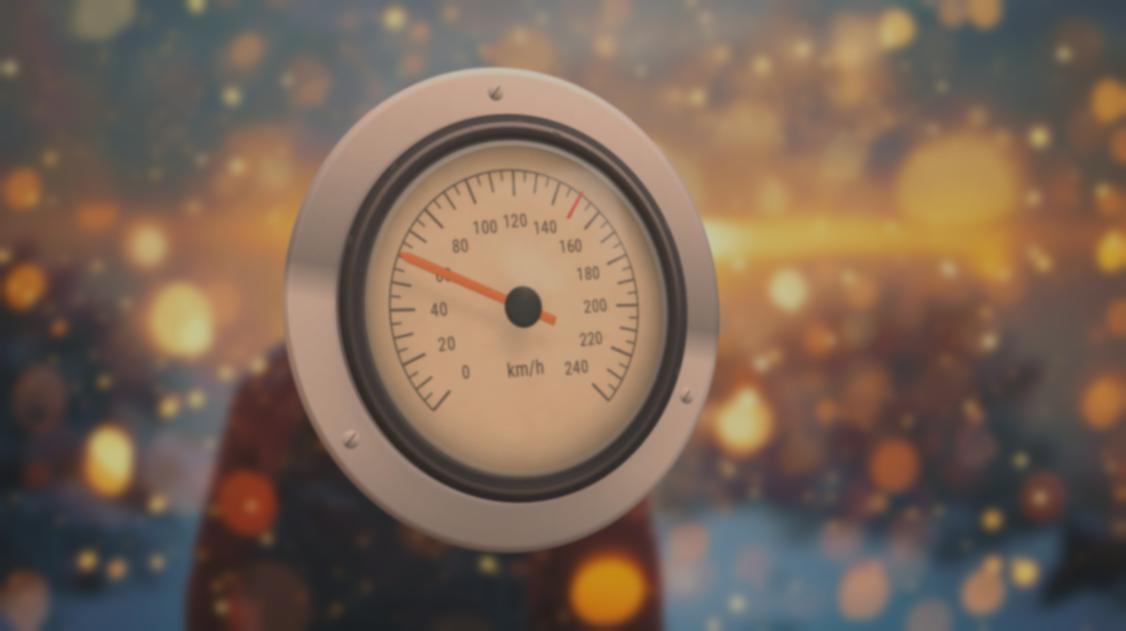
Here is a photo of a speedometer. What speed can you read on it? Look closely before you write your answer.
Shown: 60 km/h
